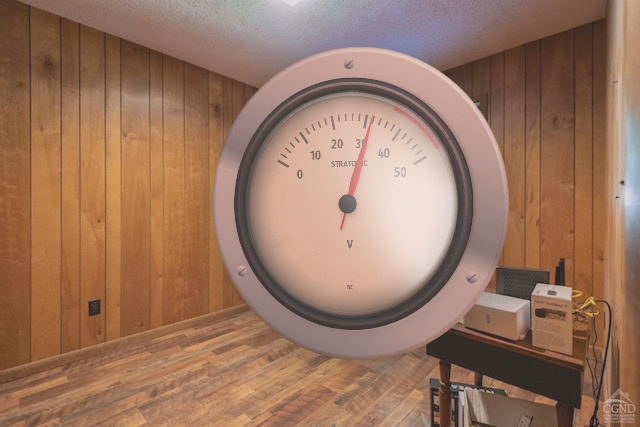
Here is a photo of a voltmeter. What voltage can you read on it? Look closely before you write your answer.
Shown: 32 V
